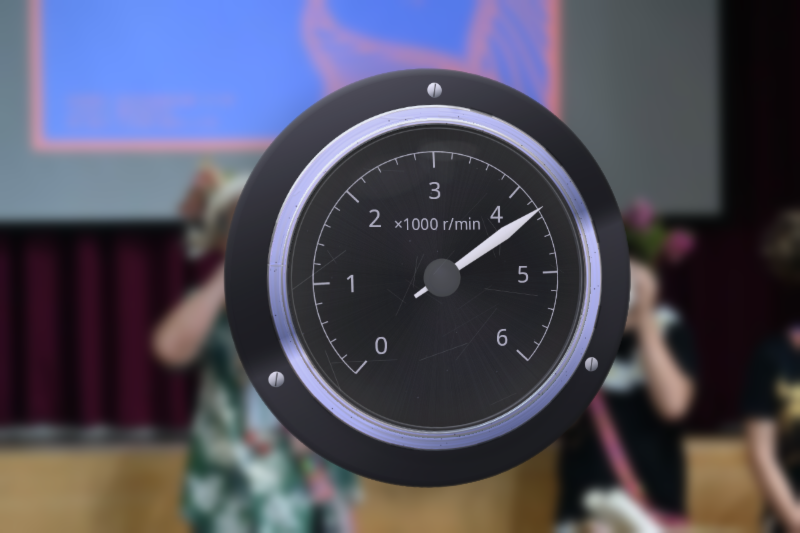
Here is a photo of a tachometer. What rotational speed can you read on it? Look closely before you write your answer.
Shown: 4300 rpm
